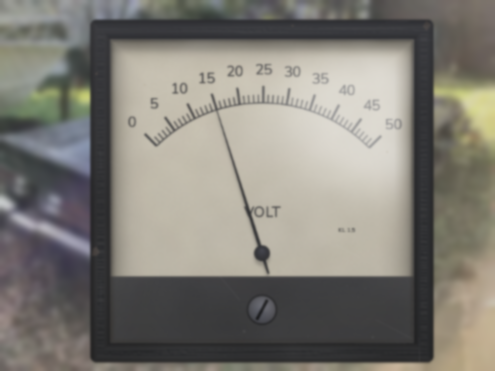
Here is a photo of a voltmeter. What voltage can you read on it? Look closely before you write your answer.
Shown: 15 V
